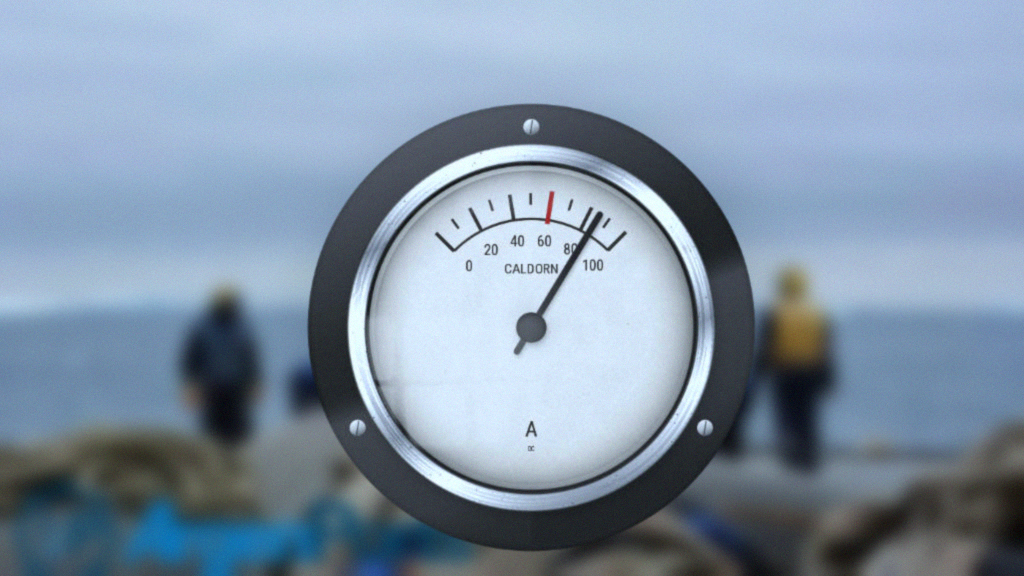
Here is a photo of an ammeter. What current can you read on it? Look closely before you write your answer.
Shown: 85 A
